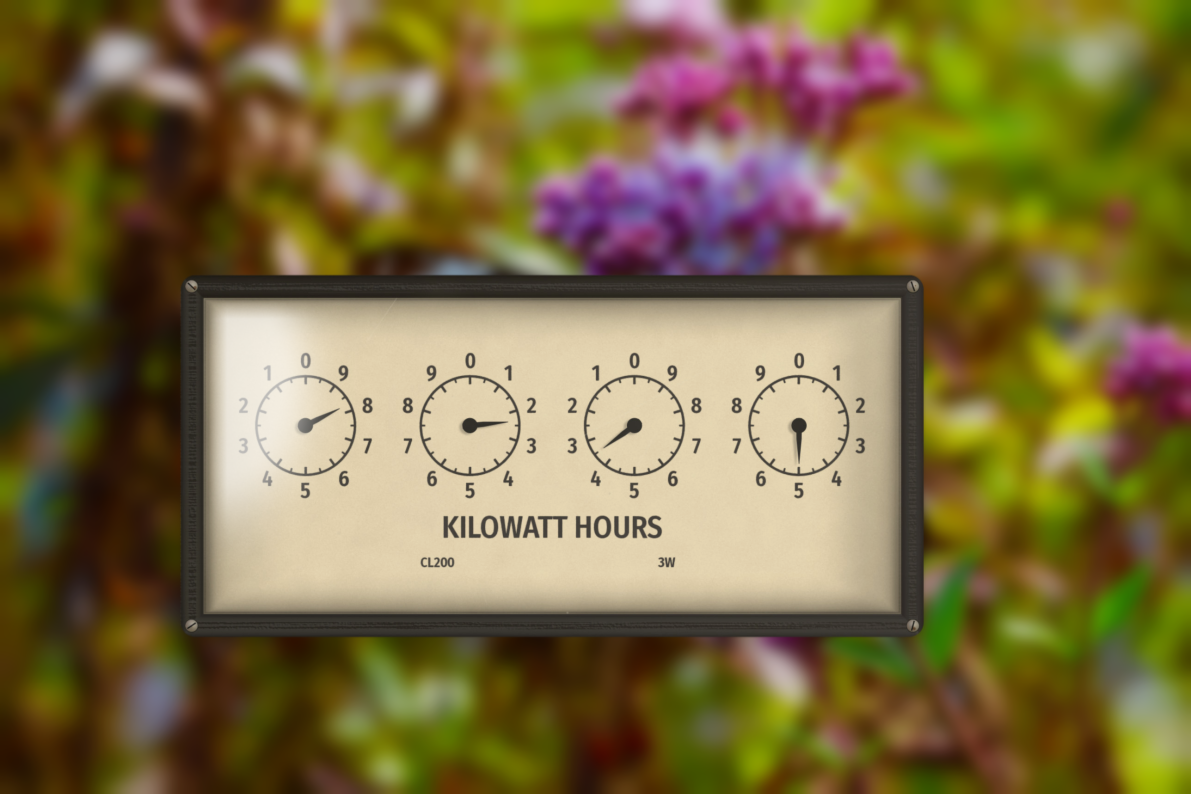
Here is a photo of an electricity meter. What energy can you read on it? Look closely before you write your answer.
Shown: 8235 kWh
